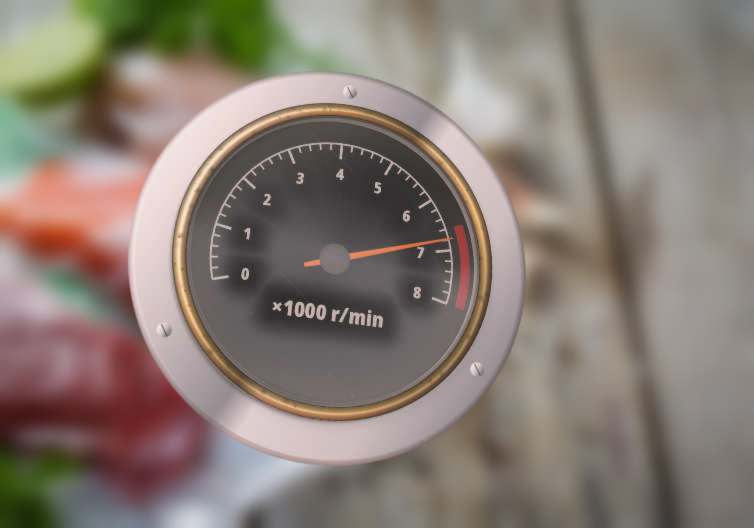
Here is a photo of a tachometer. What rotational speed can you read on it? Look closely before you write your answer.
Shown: 6800 rpm
